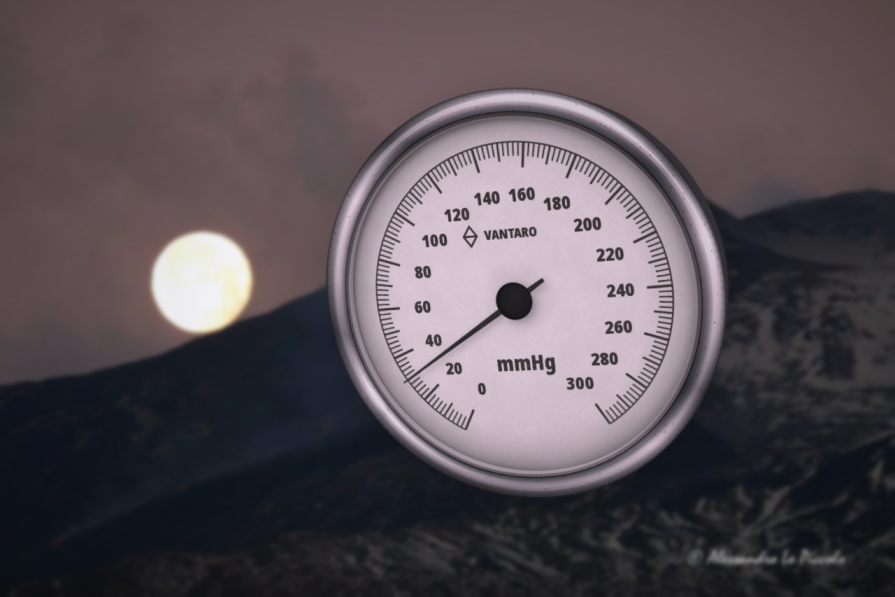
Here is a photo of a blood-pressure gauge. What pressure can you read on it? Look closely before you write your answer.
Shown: 30 mmHg
